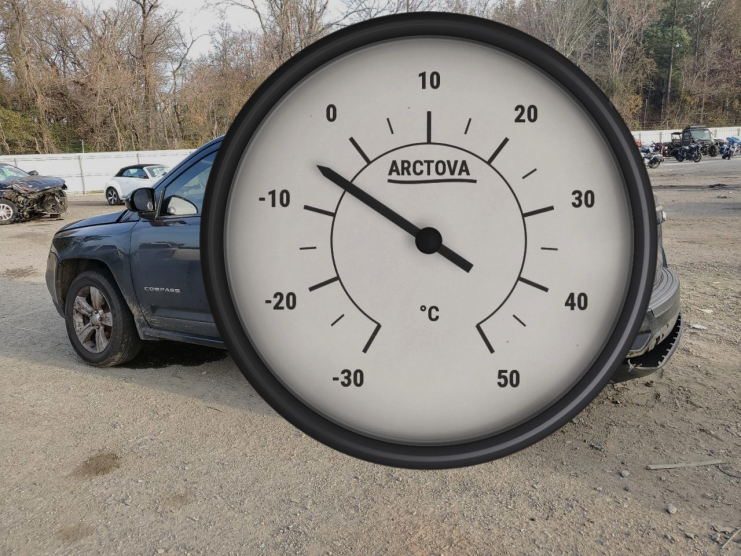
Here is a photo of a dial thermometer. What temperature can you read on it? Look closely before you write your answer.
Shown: -5 °C
